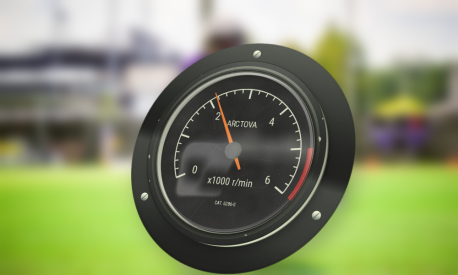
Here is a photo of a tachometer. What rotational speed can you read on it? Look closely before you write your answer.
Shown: 2200 rpm
